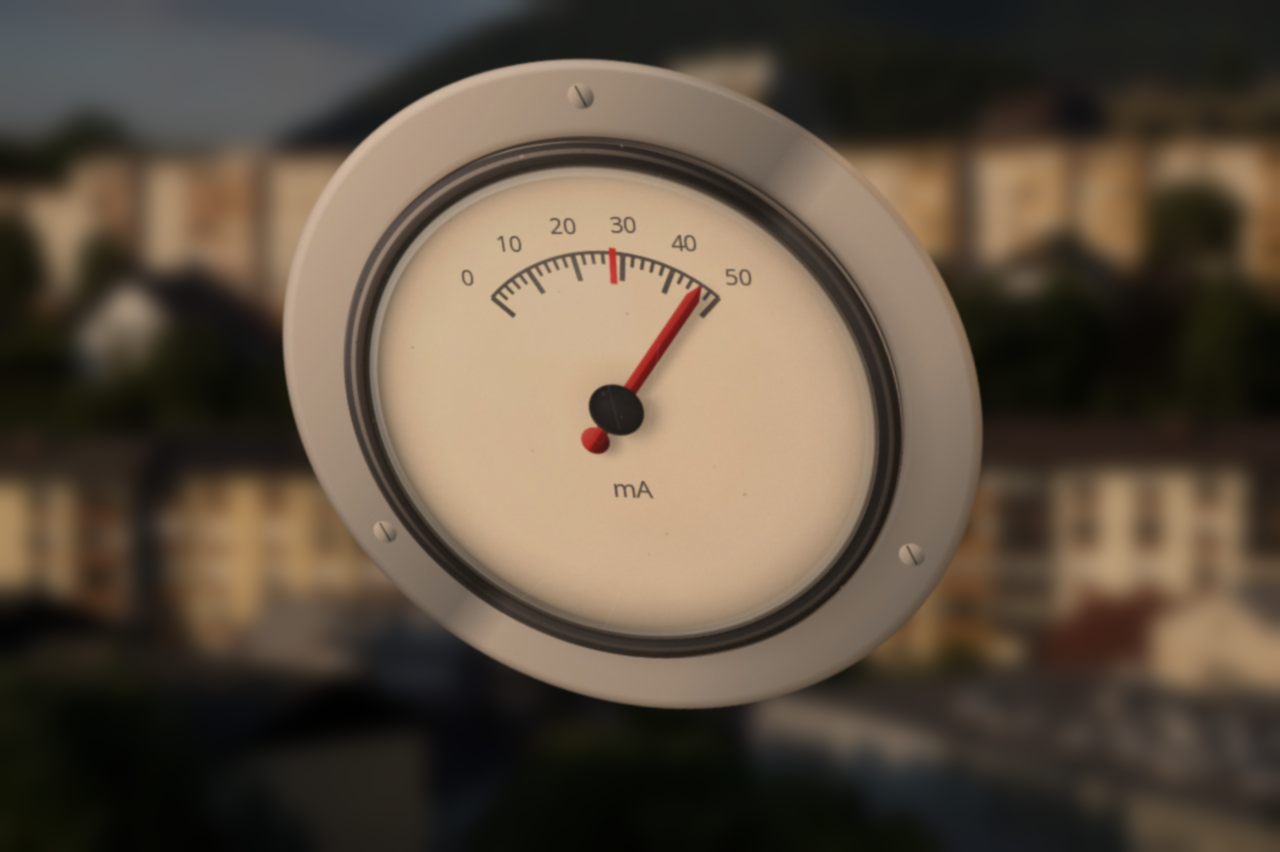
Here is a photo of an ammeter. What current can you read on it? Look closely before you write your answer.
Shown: 46 mA
